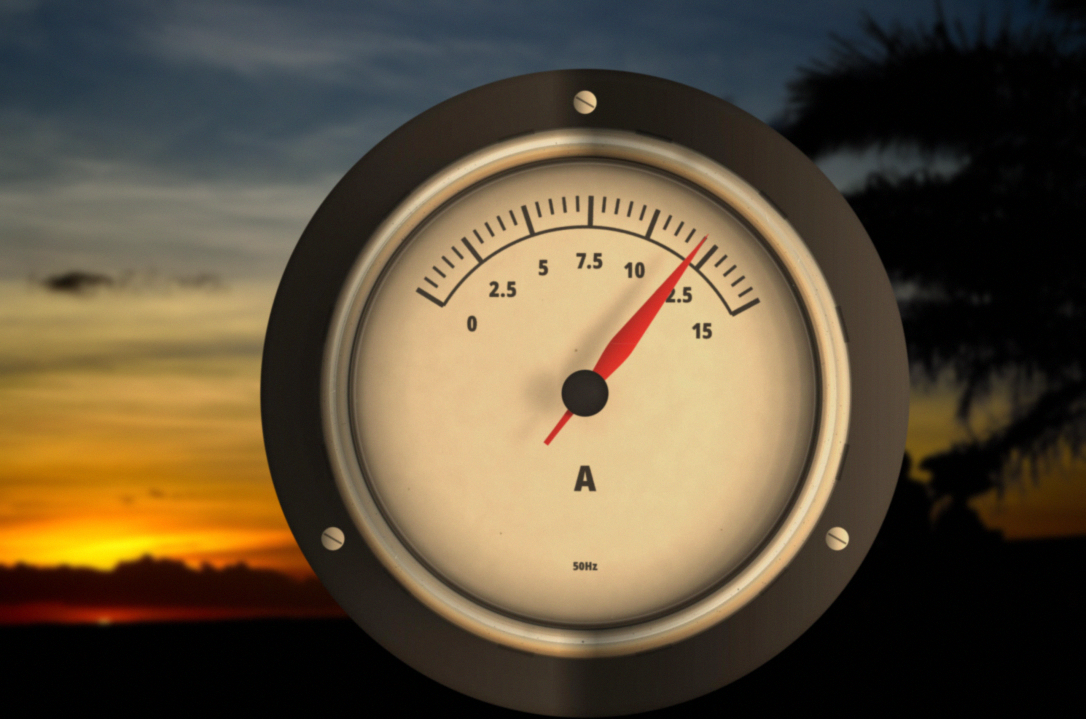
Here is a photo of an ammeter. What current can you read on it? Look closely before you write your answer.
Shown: 12 A
